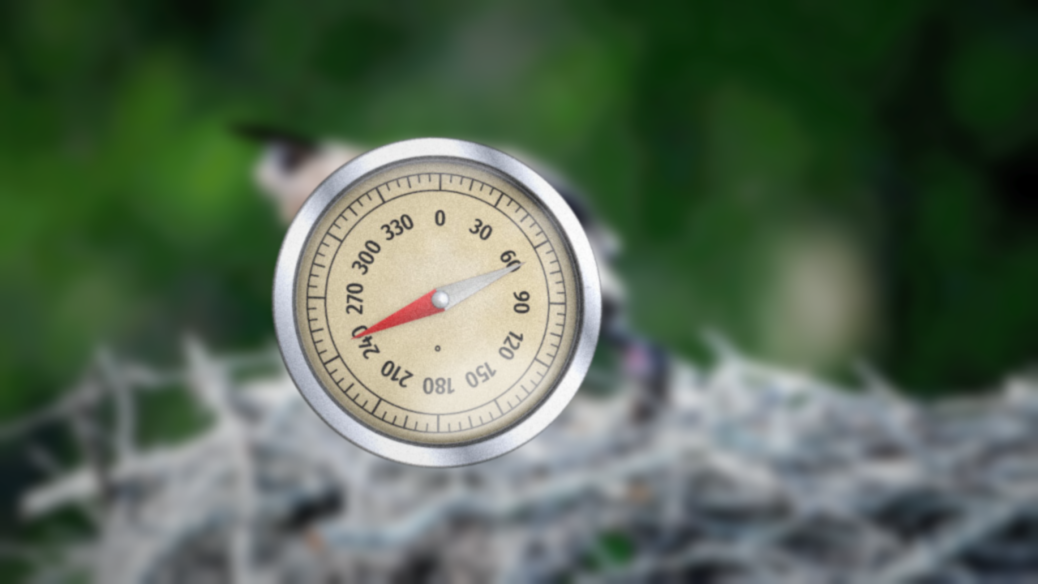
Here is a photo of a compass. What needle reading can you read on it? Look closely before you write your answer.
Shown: 245 °
